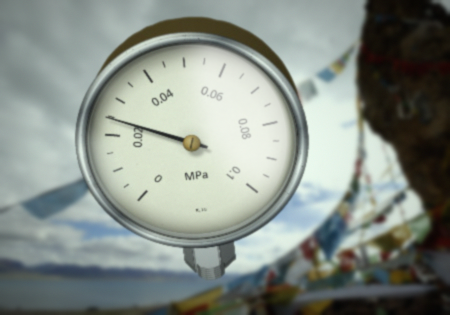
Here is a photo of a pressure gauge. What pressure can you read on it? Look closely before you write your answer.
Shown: 0.025 MPa
